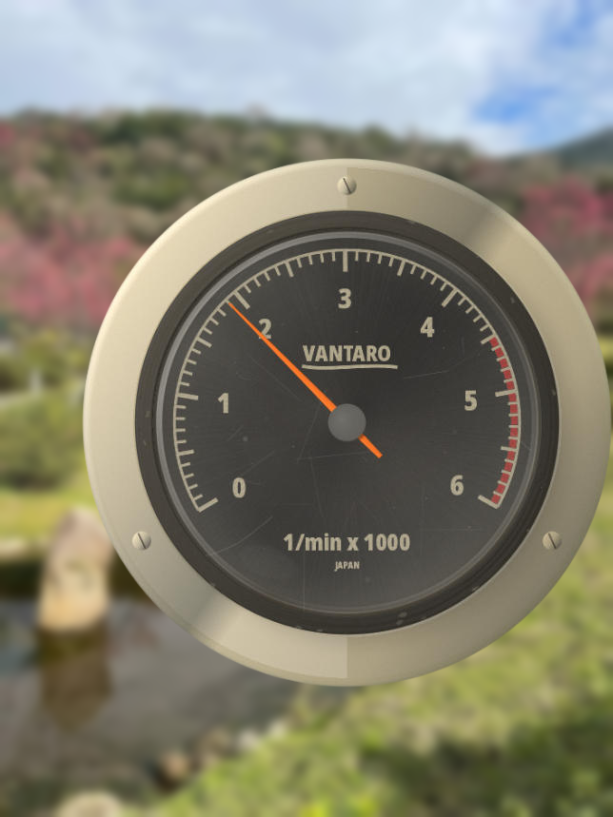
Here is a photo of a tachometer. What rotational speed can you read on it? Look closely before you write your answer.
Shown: 1900 rpm
